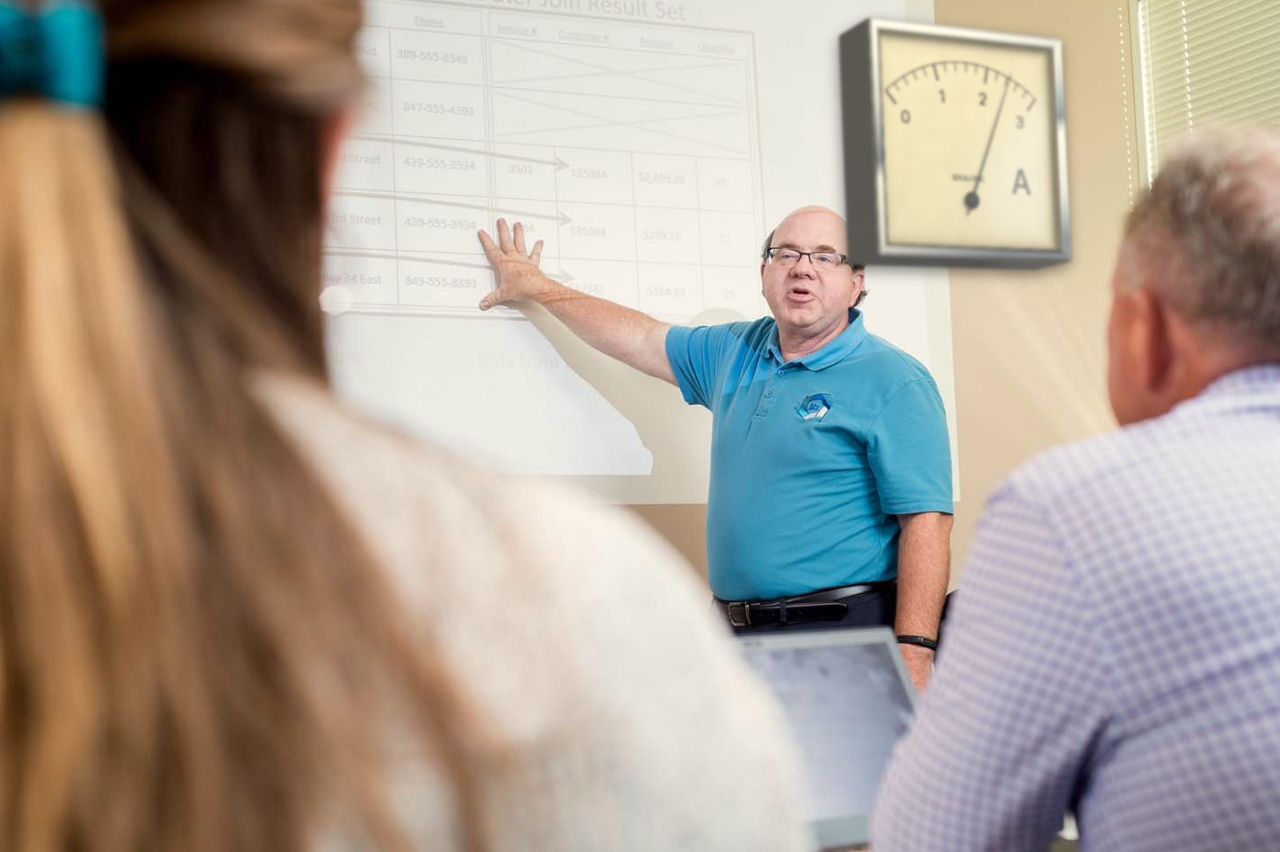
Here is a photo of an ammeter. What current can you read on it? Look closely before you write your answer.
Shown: 2.4 A
